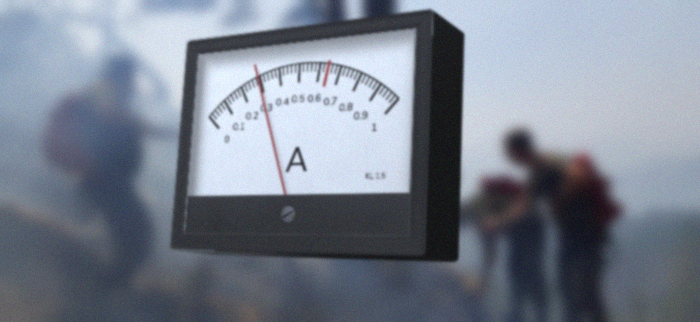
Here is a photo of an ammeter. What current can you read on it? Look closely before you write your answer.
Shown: 0.3 A
